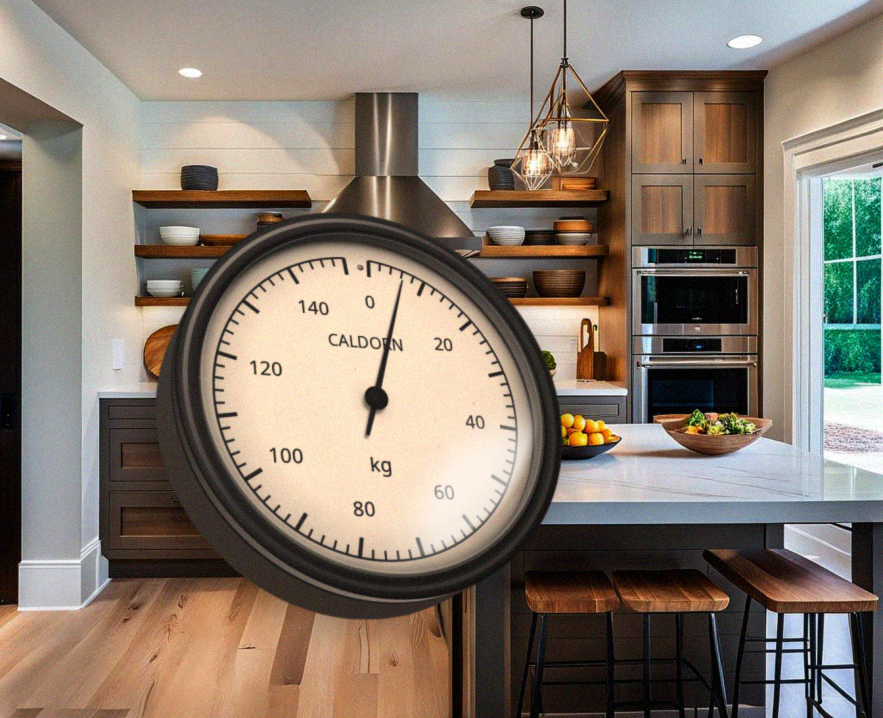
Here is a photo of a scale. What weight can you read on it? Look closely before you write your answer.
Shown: 6 kg
